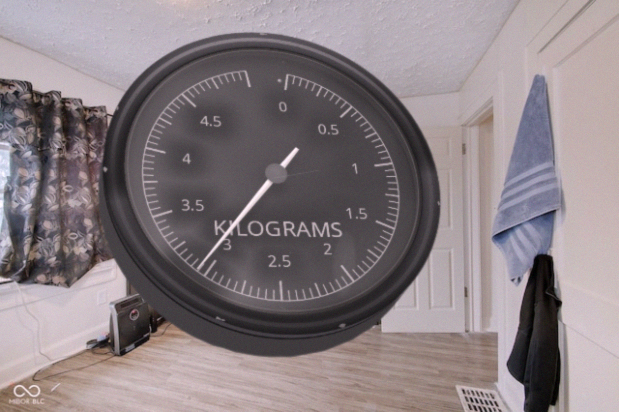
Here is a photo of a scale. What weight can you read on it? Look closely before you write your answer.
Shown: 3.05 kg
